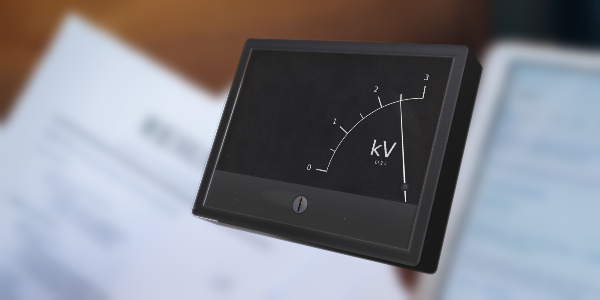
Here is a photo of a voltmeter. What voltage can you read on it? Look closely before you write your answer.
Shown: 2.5 kV
